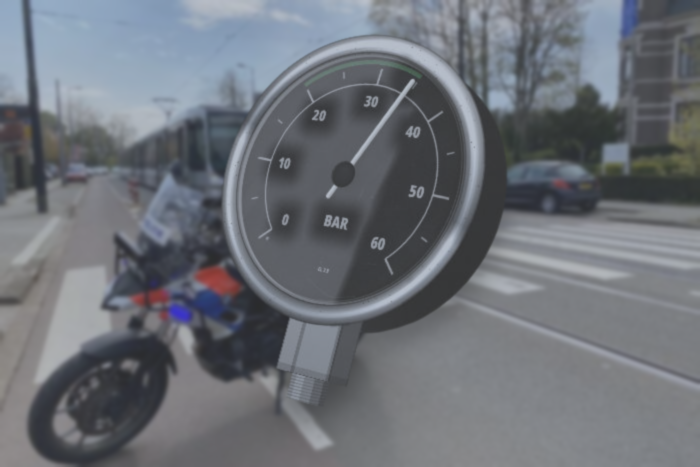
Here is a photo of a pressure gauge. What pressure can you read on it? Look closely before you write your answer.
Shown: 35 bar
